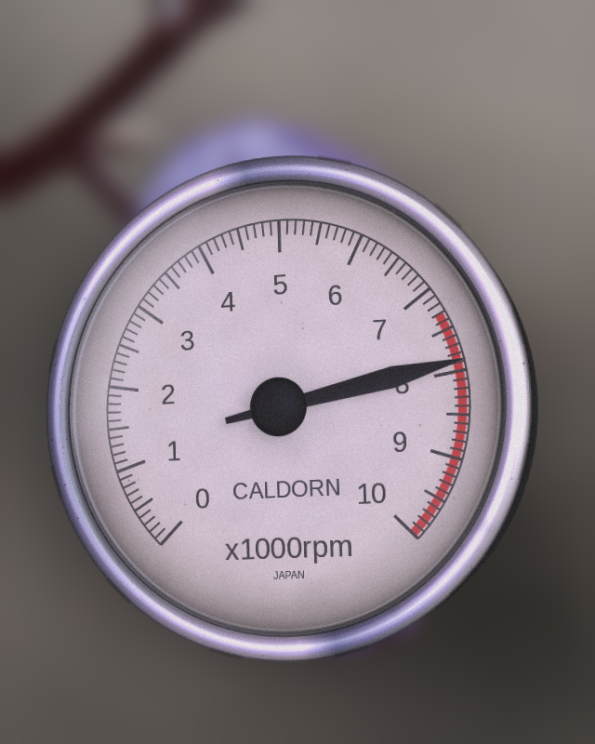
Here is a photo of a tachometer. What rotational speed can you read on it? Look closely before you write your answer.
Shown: 7900 rpm
